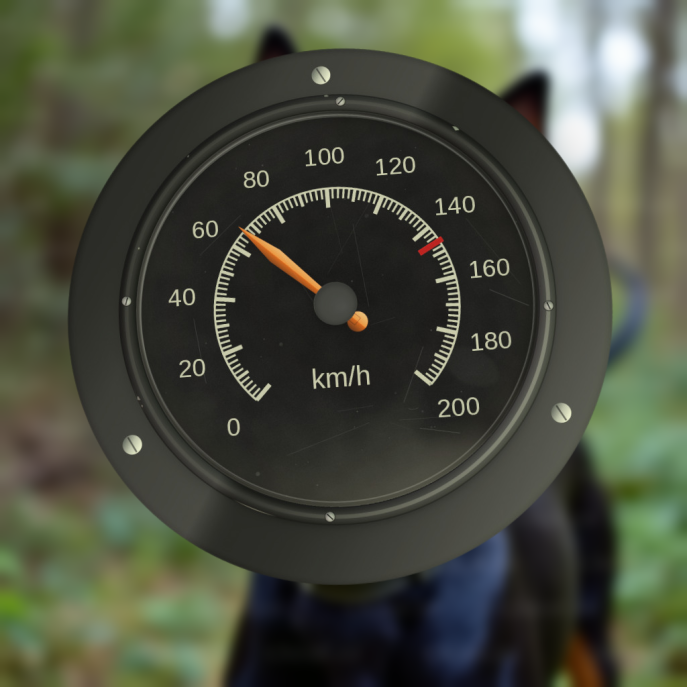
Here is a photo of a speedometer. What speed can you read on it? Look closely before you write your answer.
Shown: 66 km/h
